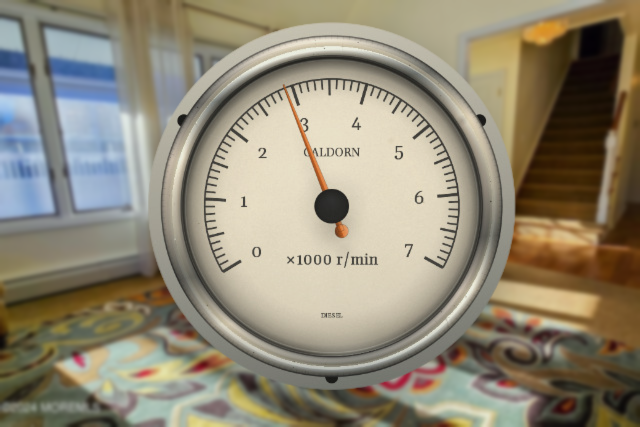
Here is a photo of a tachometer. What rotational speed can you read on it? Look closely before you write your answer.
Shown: 2900 rpm
